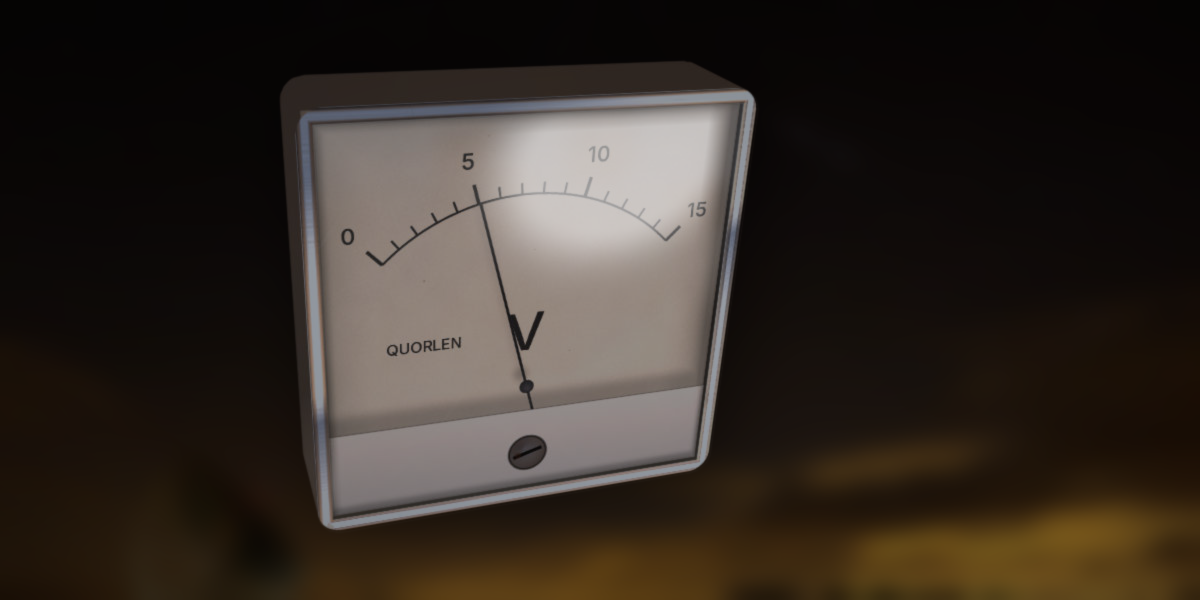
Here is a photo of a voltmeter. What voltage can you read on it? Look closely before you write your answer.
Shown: 5 V
